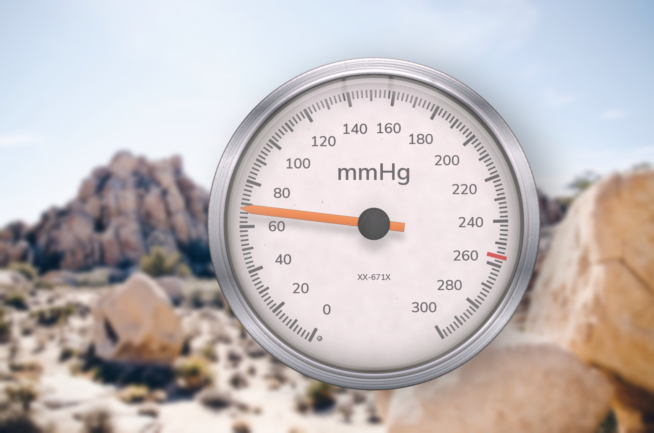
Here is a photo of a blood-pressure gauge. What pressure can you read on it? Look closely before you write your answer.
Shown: 68 mmHg
